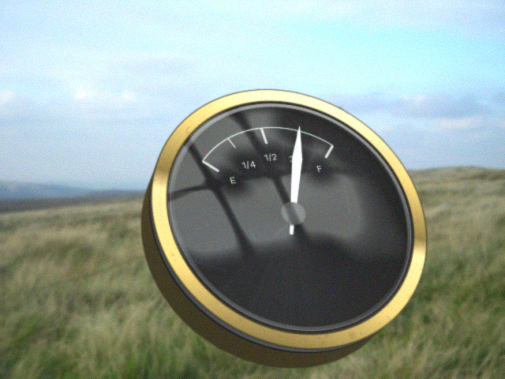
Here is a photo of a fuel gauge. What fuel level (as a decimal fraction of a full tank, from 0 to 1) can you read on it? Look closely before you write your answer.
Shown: 0.75
